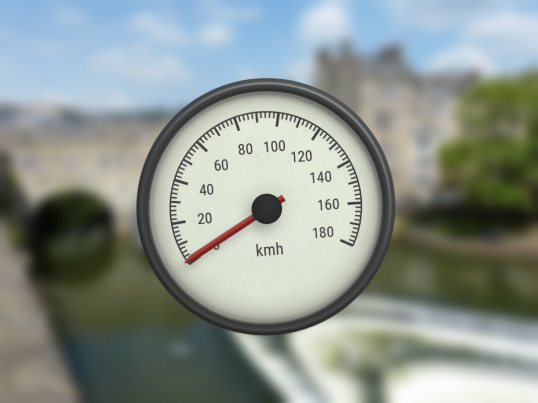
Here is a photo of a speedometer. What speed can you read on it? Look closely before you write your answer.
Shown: 2 km/h
